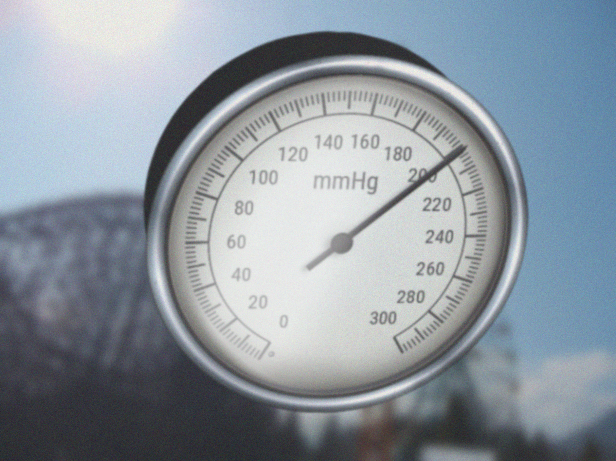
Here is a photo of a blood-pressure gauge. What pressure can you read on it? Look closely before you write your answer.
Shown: 200 mmHg
